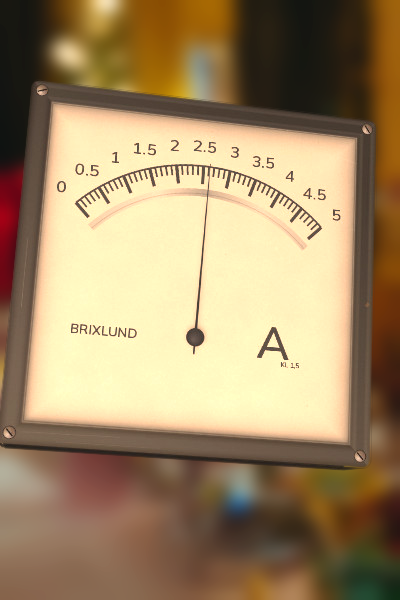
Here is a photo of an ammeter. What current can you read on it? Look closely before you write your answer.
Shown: 2.6 A
